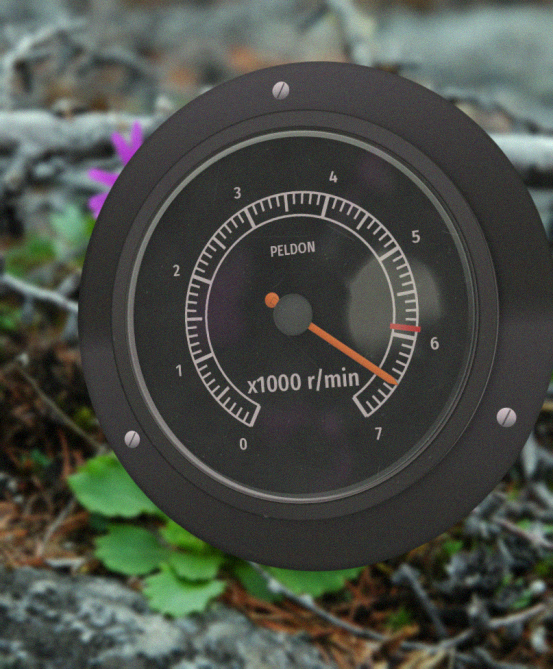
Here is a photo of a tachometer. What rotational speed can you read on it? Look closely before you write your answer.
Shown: 6500 rpm
